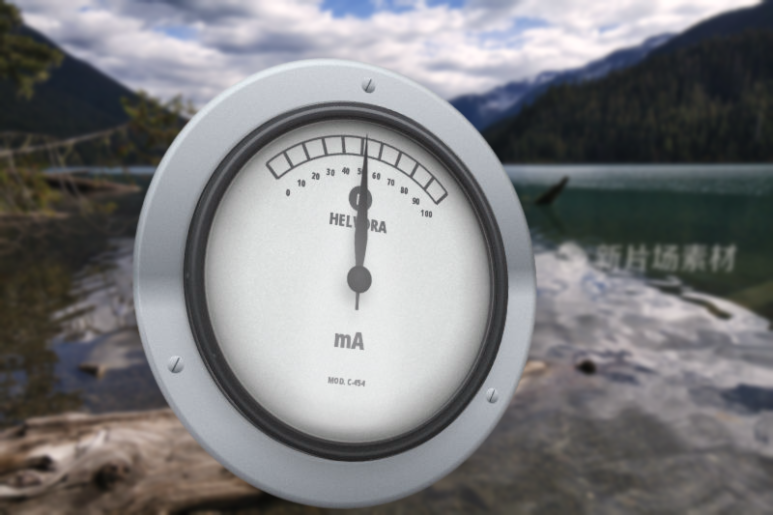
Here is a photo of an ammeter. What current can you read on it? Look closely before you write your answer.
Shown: 50 mA
